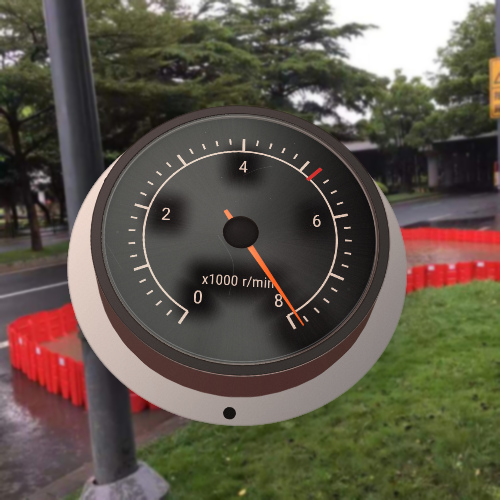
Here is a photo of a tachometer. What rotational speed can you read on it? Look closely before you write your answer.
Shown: 7900 rpm
